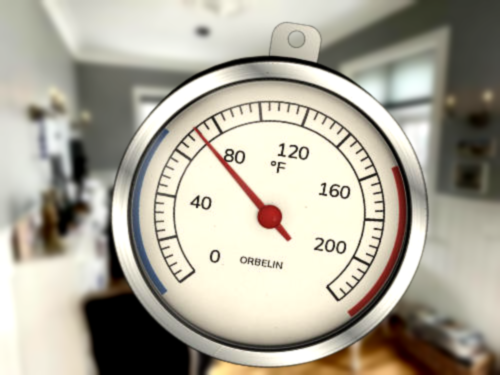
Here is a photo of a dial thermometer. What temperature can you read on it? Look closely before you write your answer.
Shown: 72 °F
